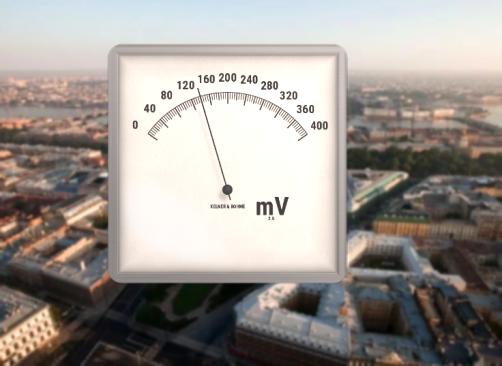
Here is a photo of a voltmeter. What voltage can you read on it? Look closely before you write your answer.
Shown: 140 mV
